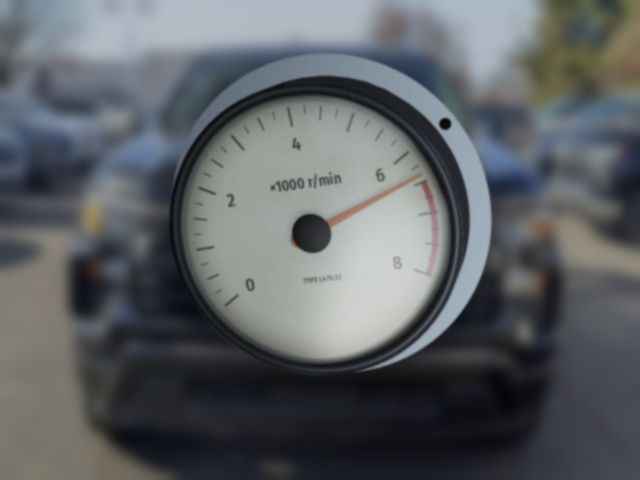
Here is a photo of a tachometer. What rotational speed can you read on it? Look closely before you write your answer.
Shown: 6375 rpm
